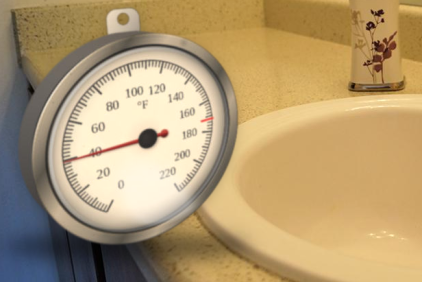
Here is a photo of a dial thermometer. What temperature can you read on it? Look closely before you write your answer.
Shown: 40 °F
